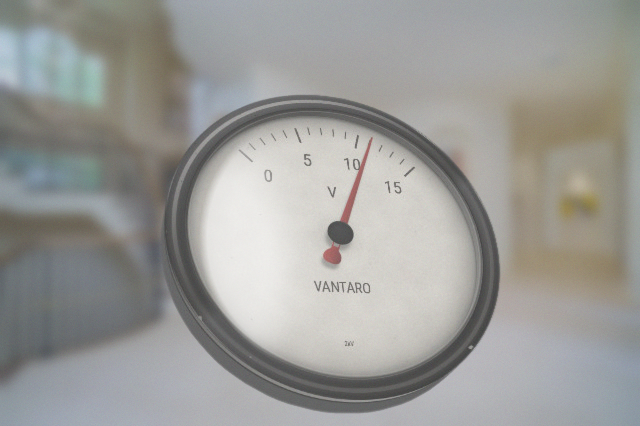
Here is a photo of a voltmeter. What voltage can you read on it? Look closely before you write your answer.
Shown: 11 V
